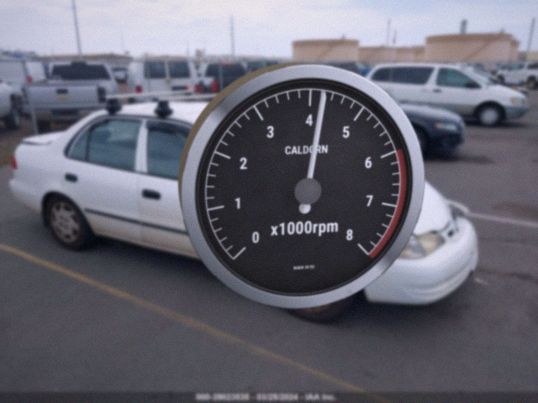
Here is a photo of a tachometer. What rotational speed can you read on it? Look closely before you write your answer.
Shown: 4200 rpm
